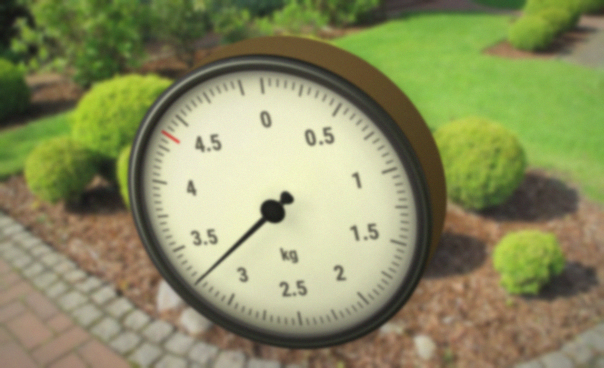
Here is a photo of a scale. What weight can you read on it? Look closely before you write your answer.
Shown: 3.25 kg
